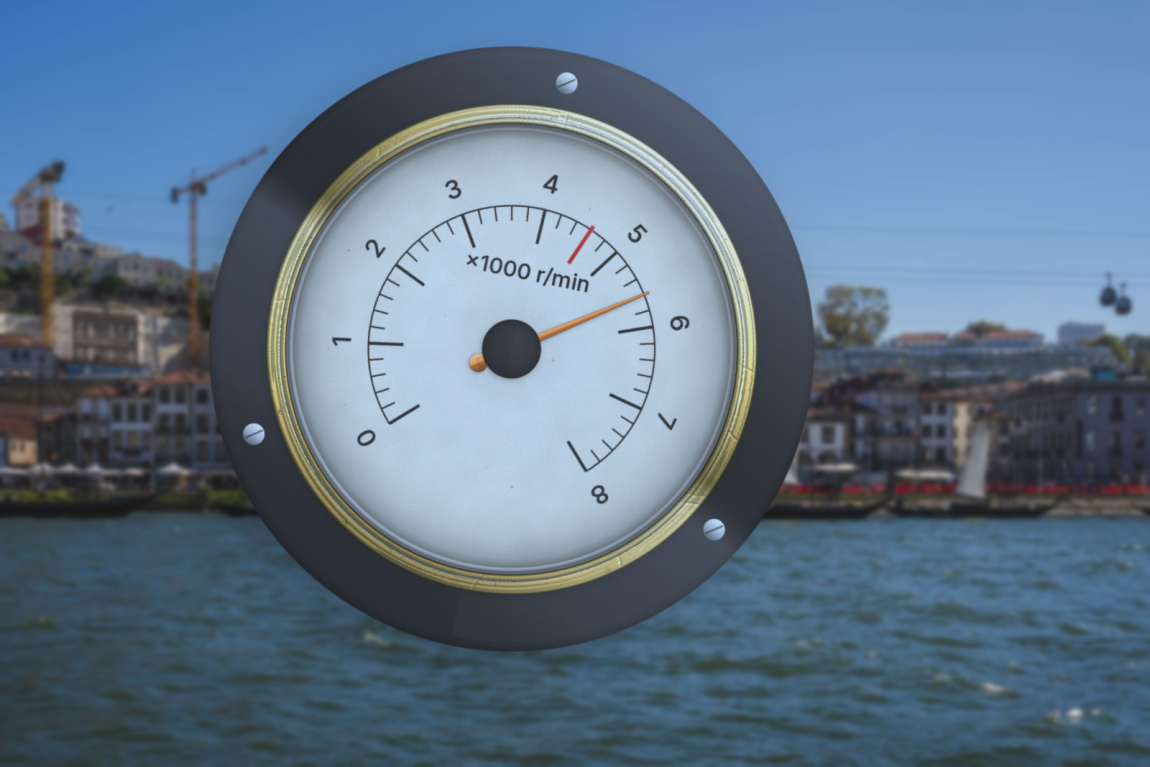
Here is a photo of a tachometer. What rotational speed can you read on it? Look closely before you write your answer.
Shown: 5600 rpm
